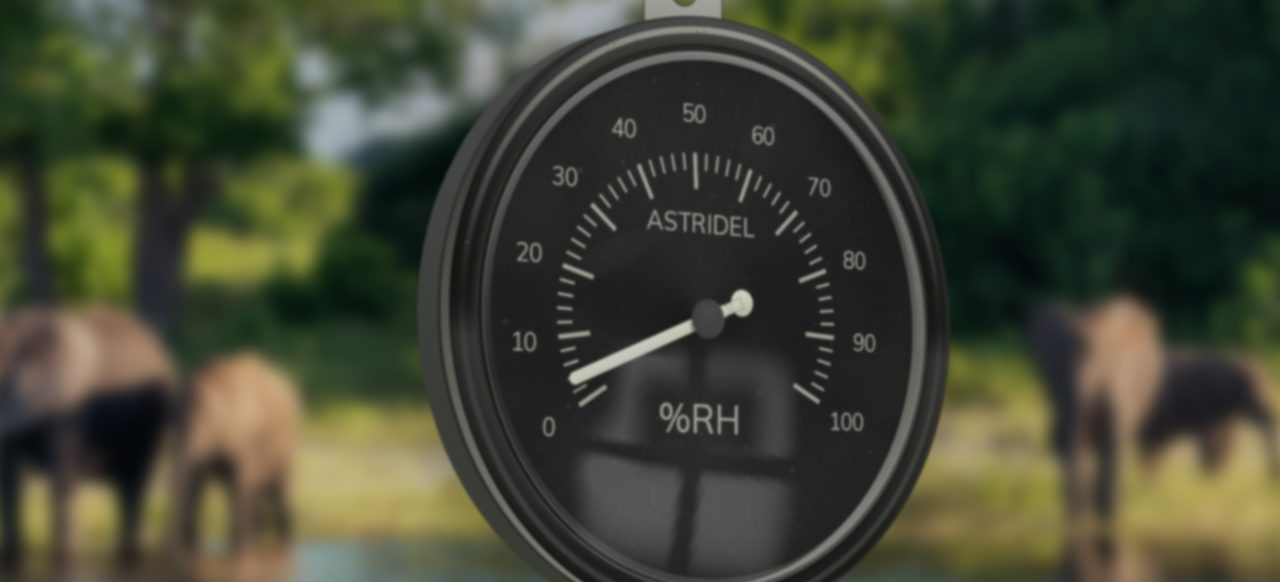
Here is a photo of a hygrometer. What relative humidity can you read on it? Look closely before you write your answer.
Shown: 4 %
